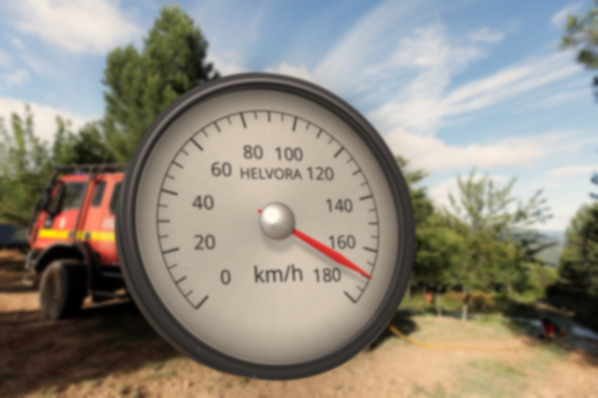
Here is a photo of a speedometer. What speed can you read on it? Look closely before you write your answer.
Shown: 170 km/h
